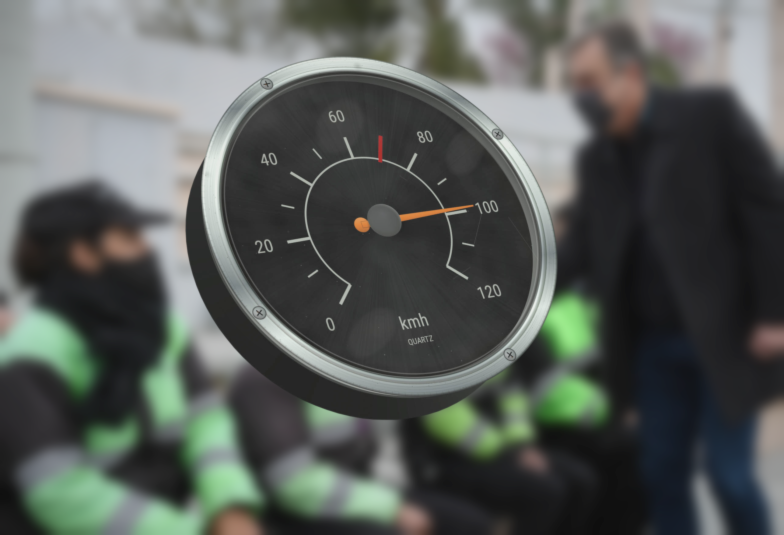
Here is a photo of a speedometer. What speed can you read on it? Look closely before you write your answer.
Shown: 100 km/h
